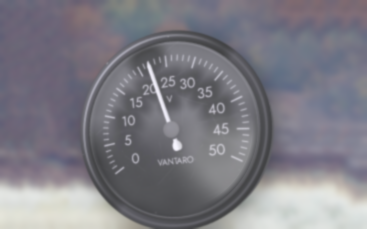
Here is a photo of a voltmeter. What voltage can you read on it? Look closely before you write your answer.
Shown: 22 V
